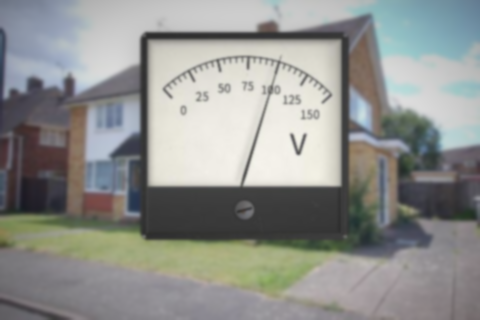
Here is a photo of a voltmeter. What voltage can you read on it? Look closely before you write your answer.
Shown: 100 V
